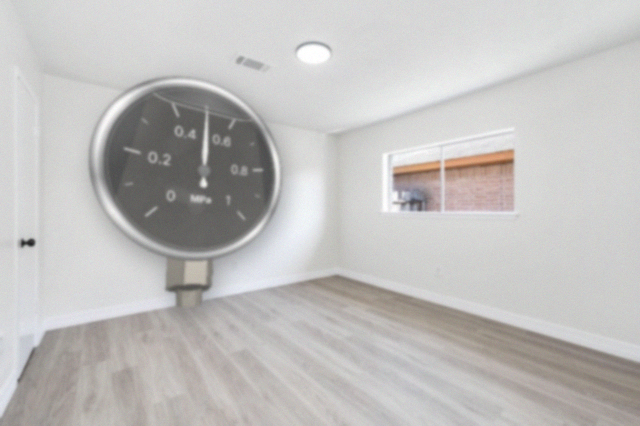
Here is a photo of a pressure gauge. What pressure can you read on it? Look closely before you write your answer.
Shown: 0.5 MPa
